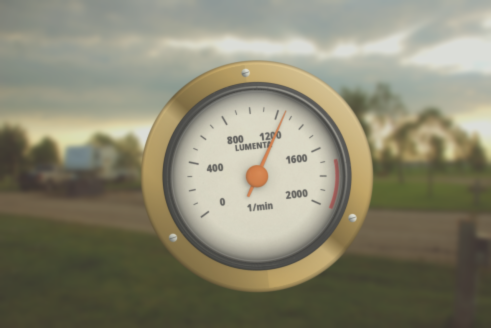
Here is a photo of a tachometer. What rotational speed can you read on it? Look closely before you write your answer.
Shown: 1250 rpm
